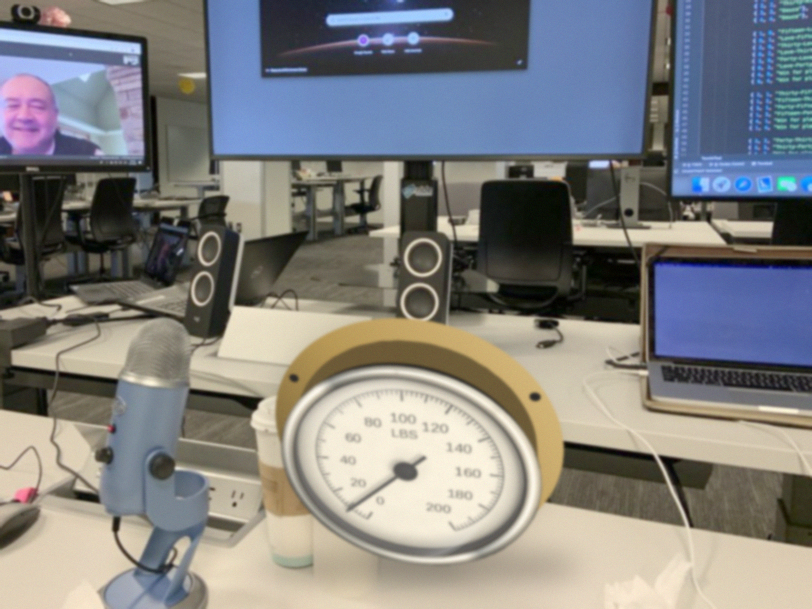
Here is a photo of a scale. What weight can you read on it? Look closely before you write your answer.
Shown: 10 lb
